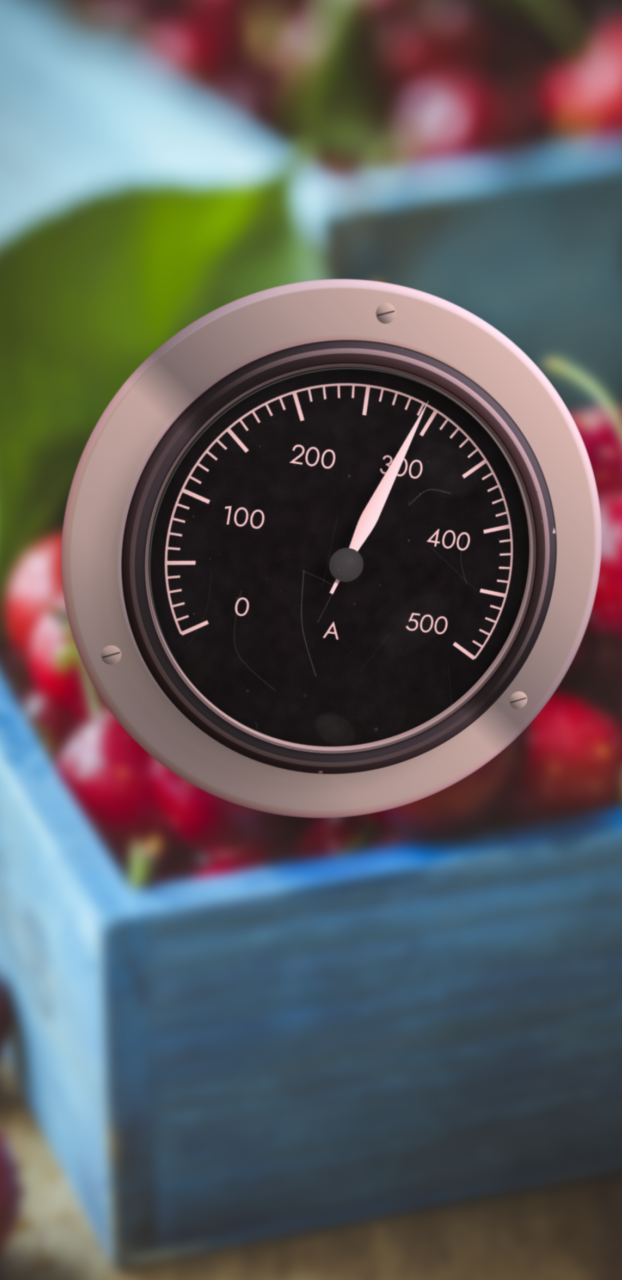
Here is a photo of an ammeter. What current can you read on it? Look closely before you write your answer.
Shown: 290 A
